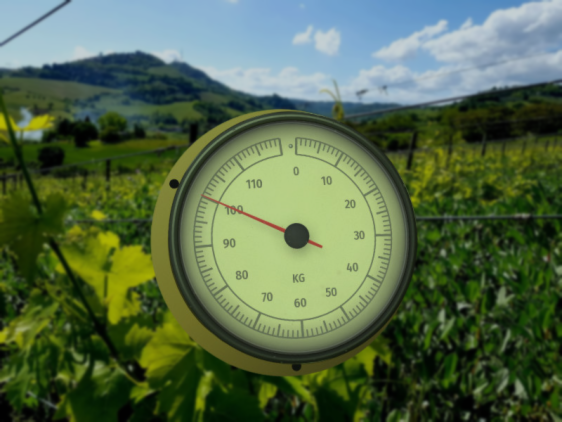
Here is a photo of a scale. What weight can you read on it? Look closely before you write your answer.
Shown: 100 kg
